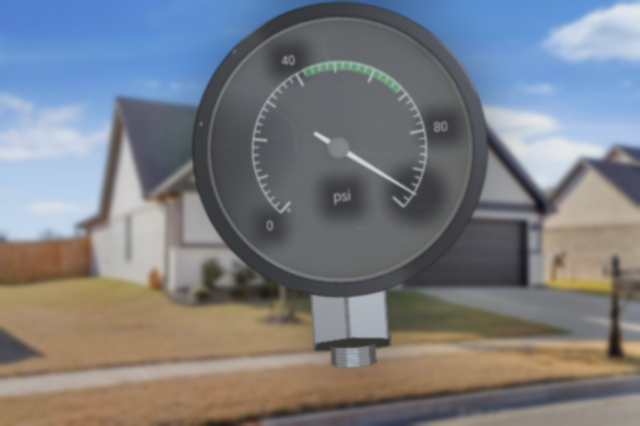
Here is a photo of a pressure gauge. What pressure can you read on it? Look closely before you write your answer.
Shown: 96 psi
